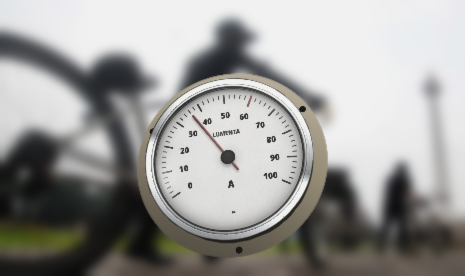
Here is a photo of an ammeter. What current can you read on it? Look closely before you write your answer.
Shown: 36 A
